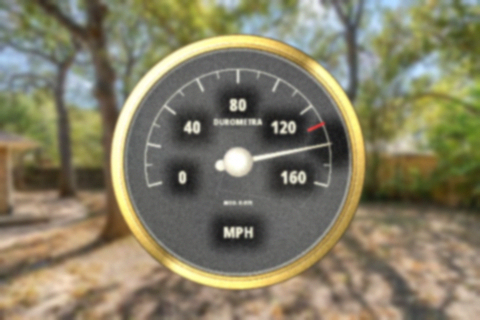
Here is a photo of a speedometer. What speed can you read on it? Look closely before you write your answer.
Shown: 140 mph
